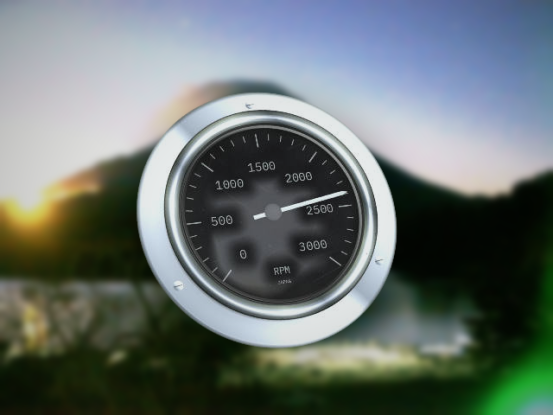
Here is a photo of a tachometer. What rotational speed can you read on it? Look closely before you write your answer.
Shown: 2400 rpm
